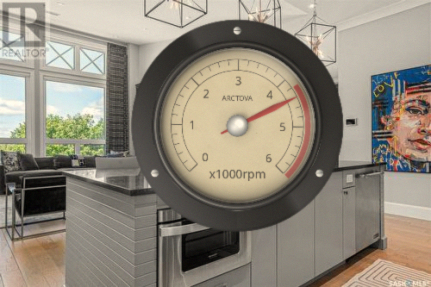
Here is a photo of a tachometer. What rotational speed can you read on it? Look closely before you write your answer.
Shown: 4400 rpm
